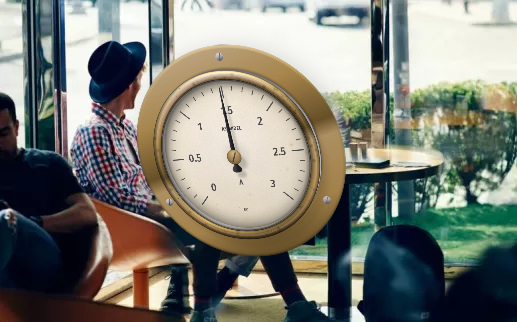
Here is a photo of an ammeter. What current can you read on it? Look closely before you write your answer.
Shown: 1.5 A
